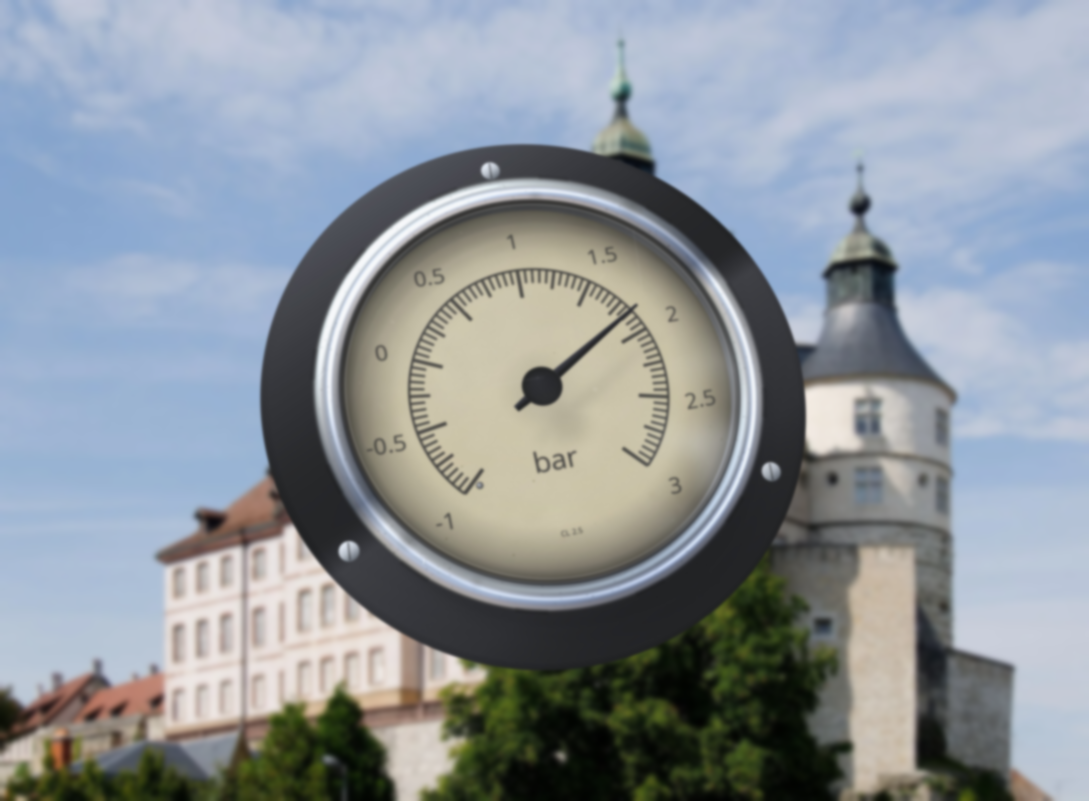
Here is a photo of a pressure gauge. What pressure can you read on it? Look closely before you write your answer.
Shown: 1.85 bar
